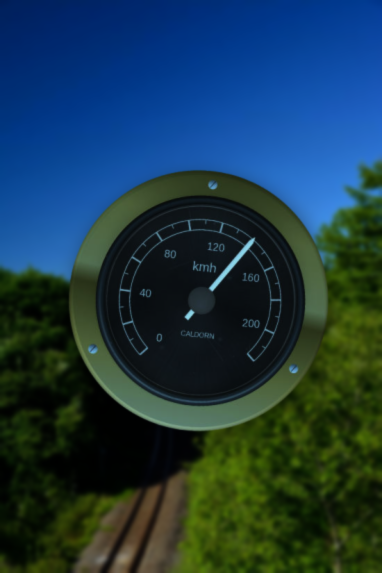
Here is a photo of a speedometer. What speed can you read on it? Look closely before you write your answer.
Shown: 140 km/h
